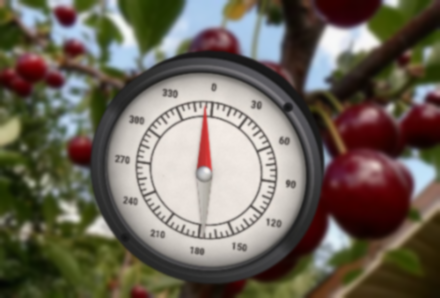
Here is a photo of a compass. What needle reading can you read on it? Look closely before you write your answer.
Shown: 355 °
